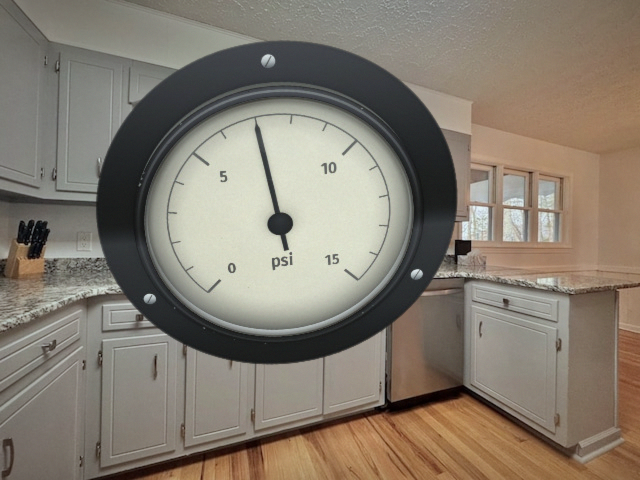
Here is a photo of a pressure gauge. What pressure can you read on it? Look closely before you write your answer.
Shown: 7 psi
